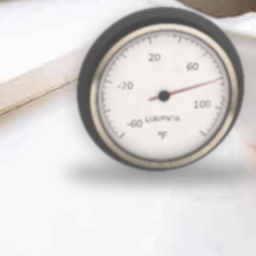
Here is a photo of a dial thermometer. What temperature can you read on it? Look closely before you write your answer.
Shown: 80 °F
